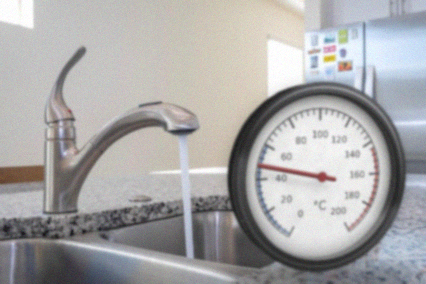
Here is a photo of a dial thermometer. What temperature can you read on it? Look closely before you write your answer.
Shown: 48 °C
